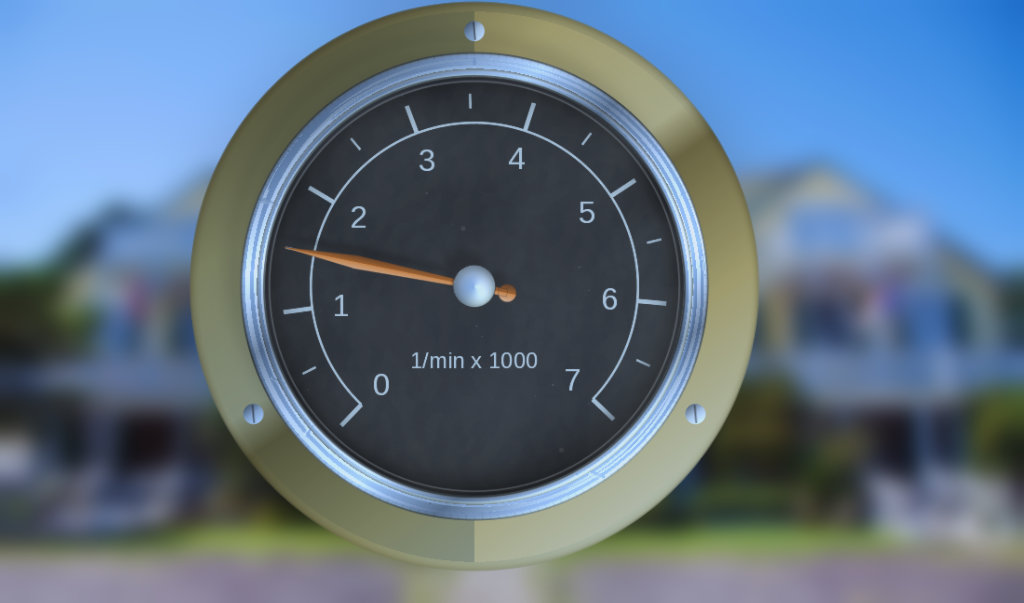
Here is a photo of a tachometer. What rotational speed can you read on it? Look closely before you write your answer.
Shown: 1500 rpm
